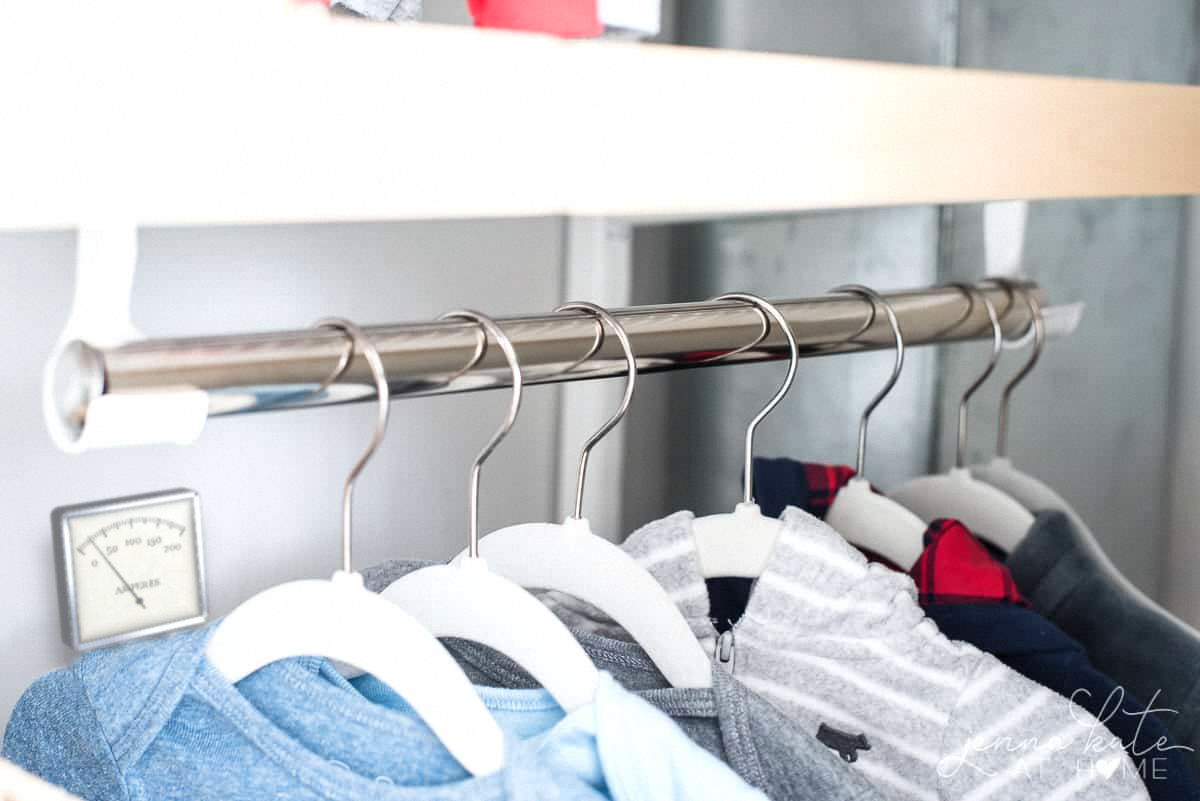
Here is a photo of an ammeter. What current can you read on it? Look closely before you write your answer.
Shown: 25 A
